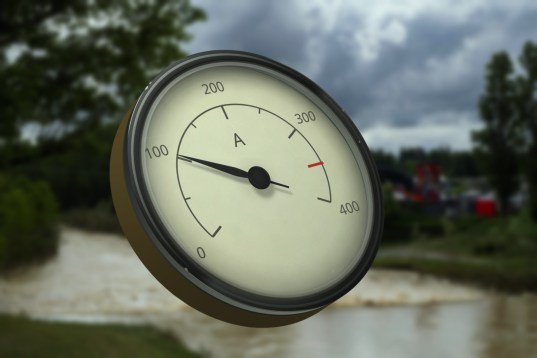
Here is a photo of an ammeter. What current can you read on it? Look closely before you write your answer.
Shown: 100 A
